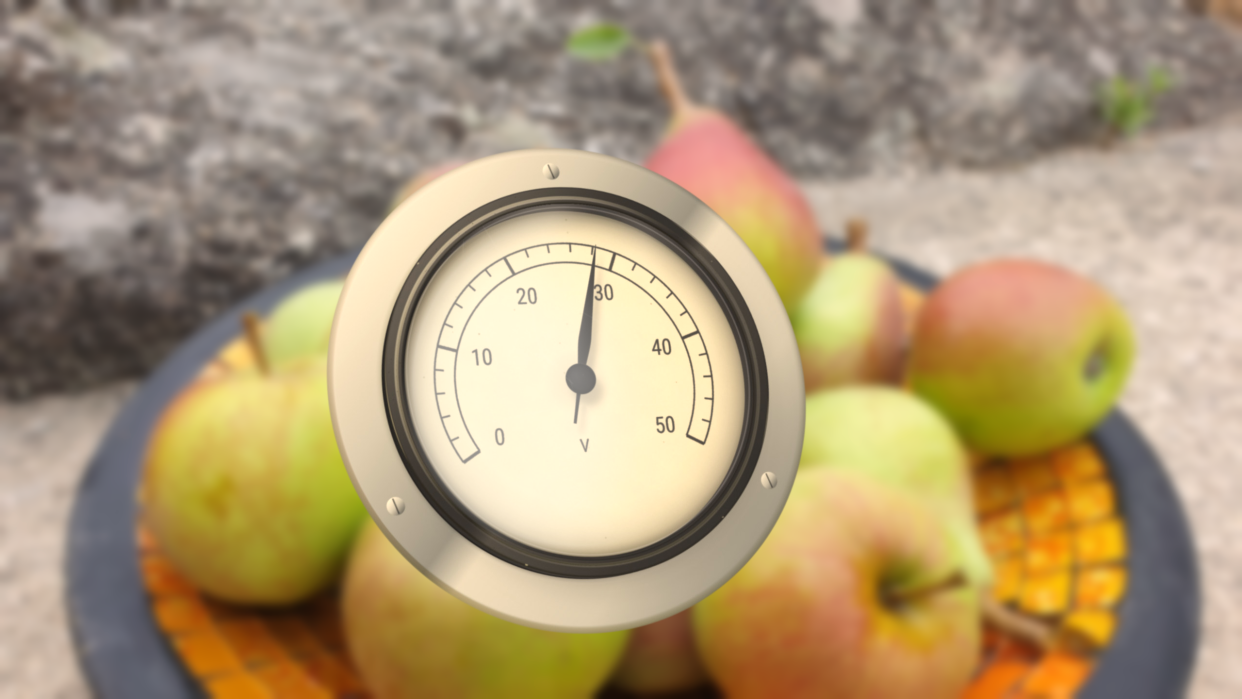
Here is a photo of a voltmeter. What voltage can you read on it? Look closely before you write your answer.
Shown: 28 V
